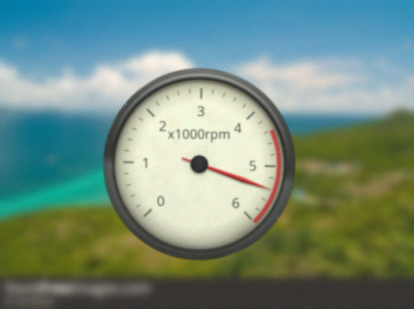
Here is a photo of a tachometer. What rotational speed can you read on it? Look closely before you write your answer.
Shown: 5400 rpm
